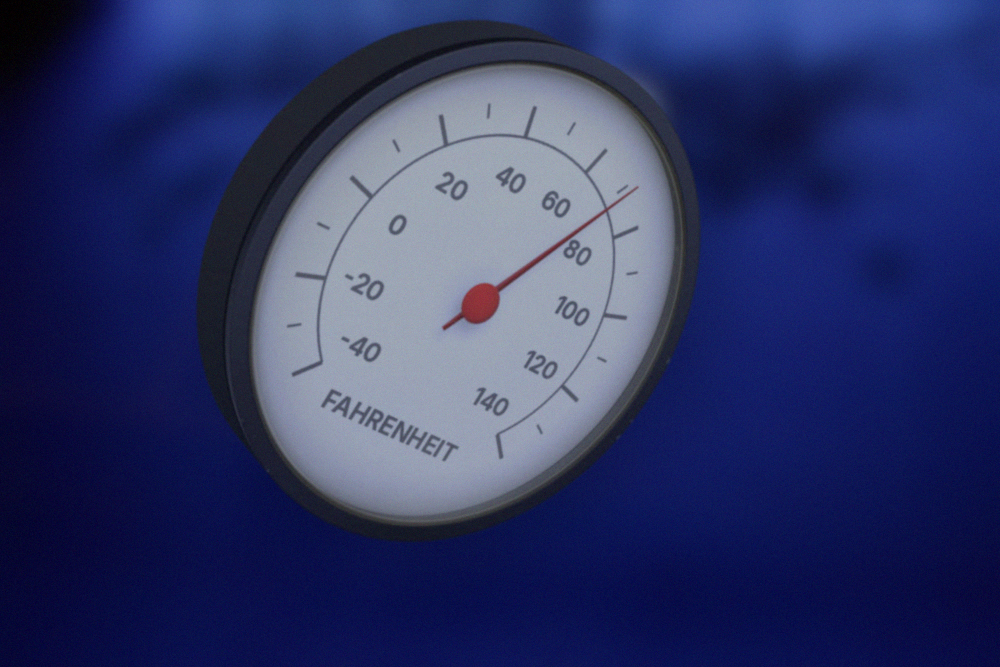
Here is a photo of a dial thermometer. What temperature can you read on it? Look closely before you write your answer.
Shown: 70 °F
